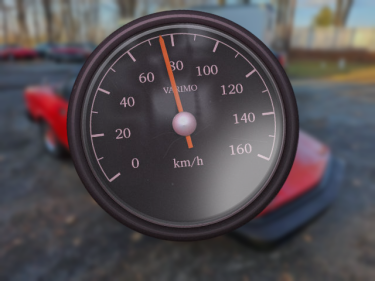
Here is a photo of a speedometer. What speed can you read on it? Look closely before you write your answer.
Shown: 75 km/h
